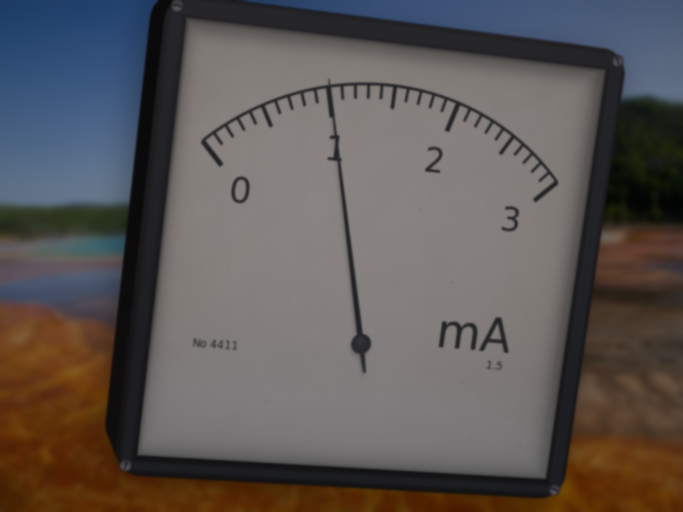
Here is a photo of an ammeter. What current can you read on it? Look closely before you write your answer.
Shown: 1 mA
